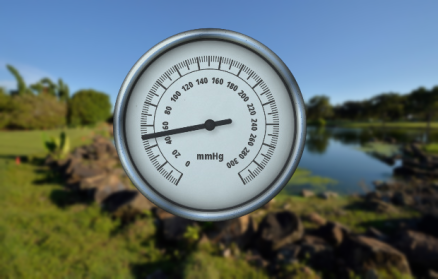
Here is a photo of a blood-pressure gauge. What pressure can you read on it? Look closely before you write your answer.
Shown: 50 mmHg
